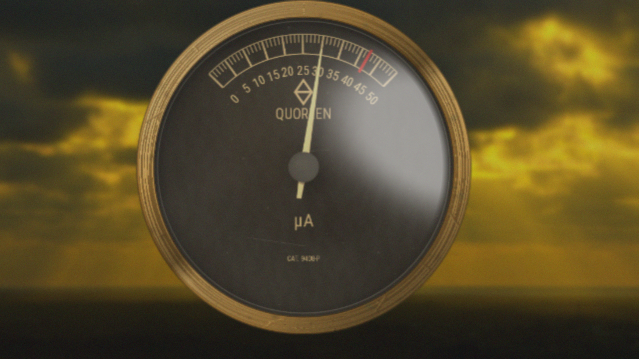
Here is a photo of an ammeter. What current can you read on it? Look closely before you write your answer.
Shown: 30 µA
